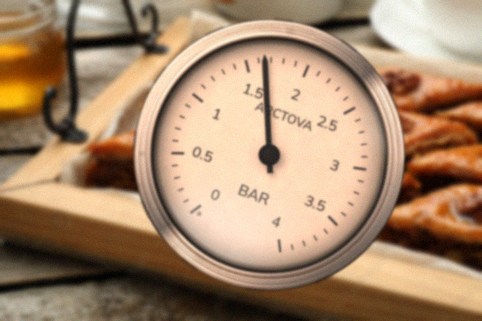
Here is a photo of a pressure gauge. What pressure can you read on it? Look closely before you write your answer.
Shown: 1.65 bar
